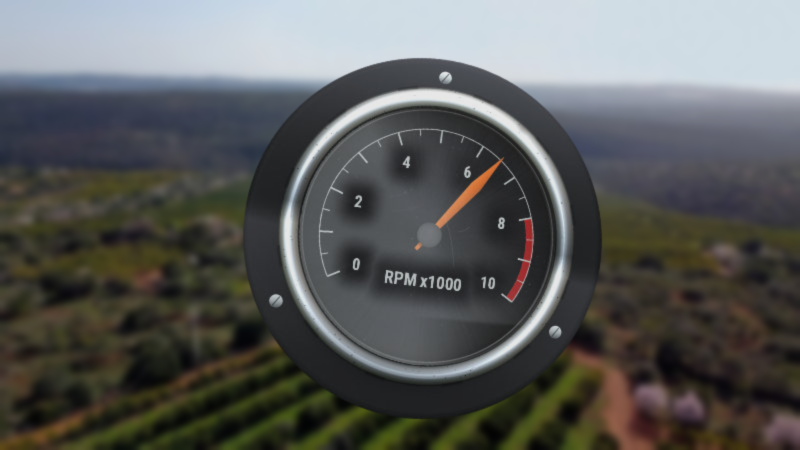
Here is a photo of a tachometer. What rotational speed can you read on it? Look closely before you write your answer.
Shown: 6500 rpm
